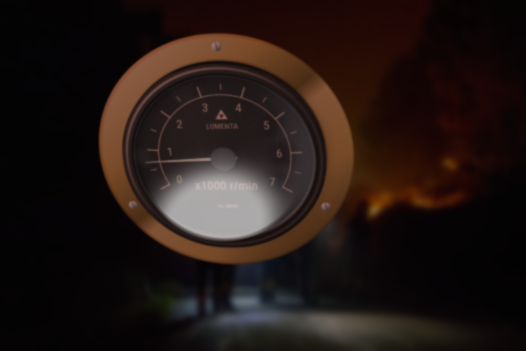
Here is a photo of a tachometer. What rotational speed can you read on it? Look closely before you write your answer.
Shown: 750 rpm
